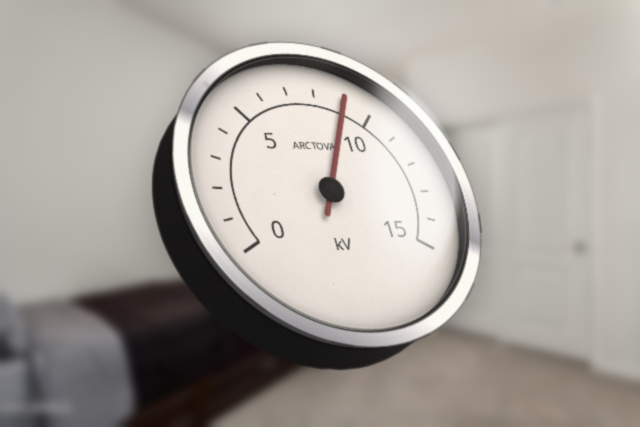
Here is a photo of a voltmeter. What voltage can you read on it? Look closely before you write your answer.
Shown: 9 kV
